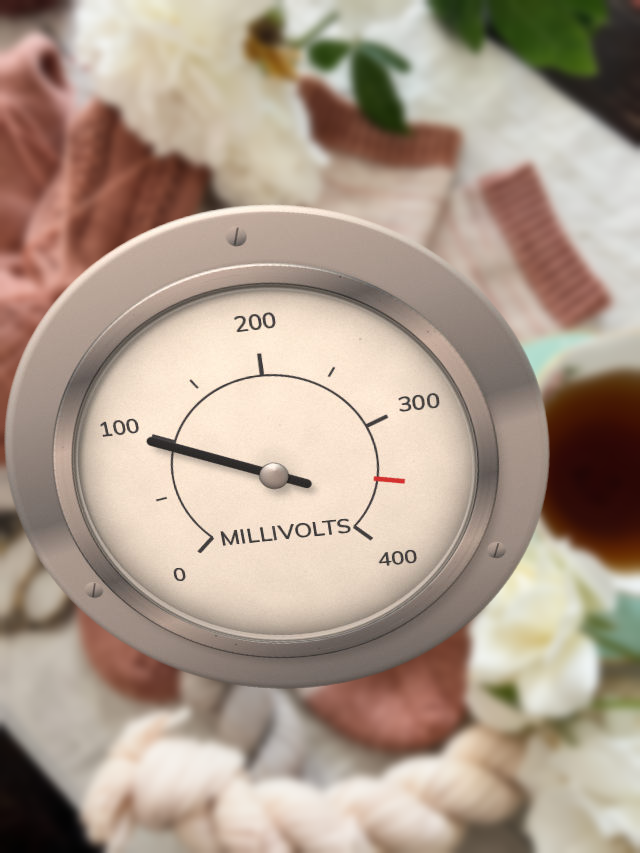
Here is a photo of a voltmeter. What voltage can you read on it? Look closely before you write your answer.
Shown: 100 mV
